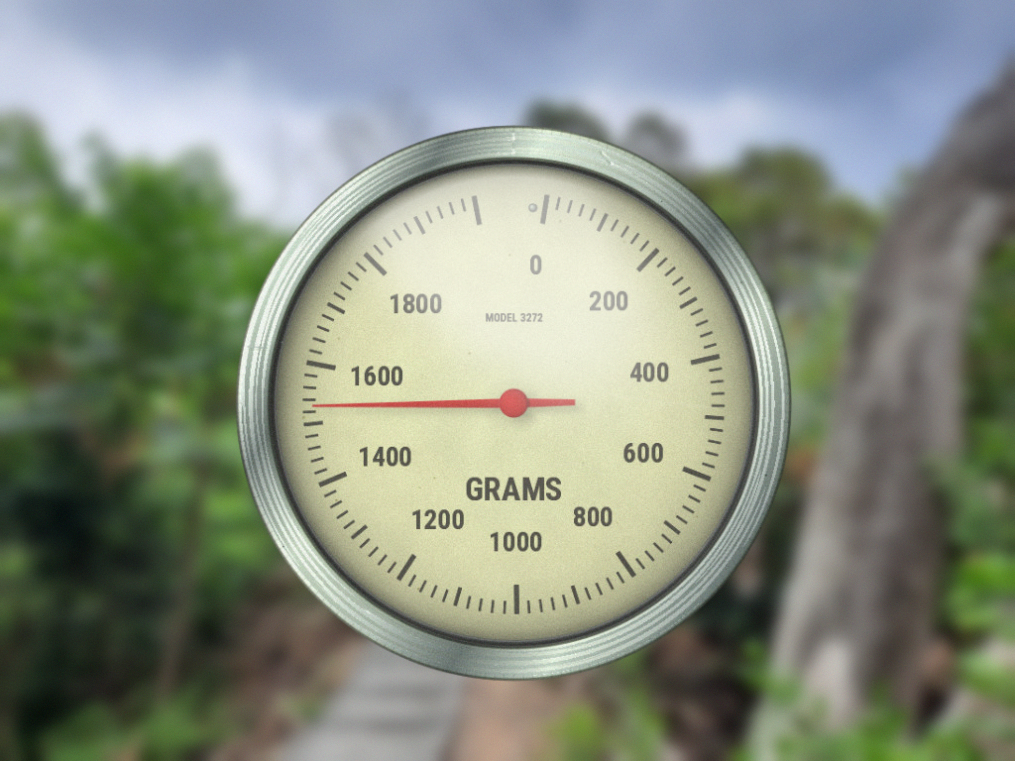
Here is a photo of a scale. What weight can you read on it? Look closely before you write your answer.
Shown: 1530 g
